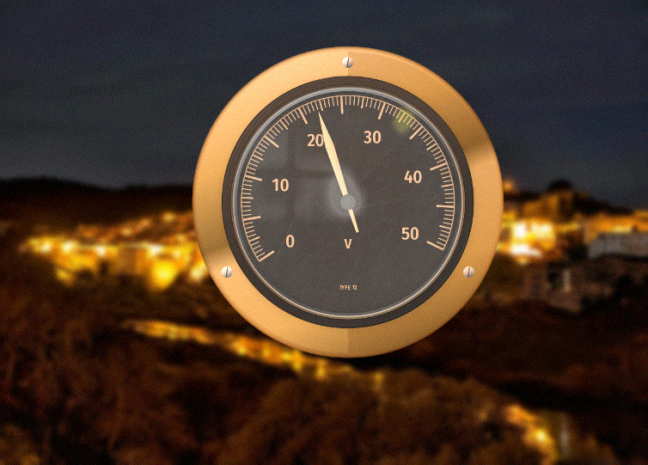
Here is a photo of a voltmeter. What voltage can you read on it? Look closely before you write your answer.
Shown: 22 V
